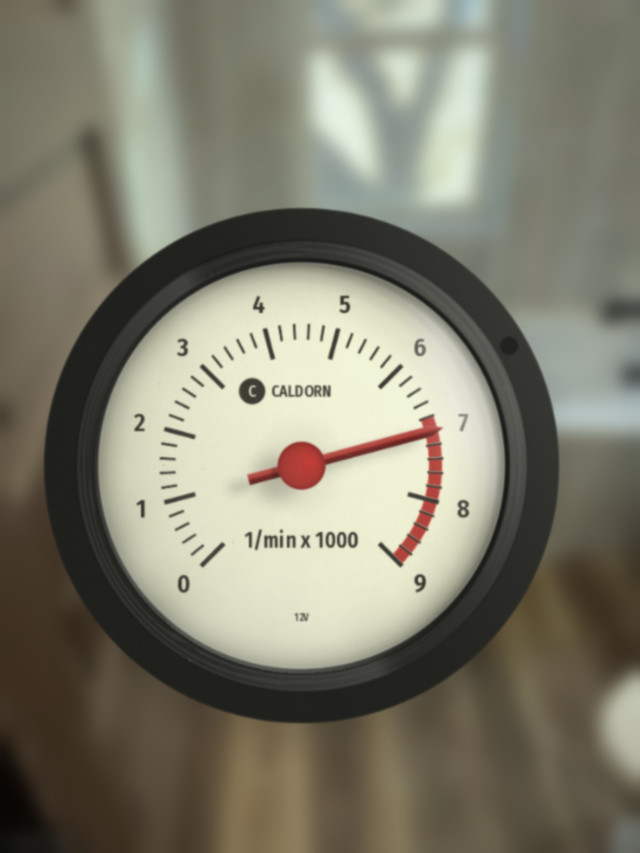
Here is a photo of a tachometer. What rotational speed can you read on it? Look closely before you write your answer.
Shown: 7000 rpm
